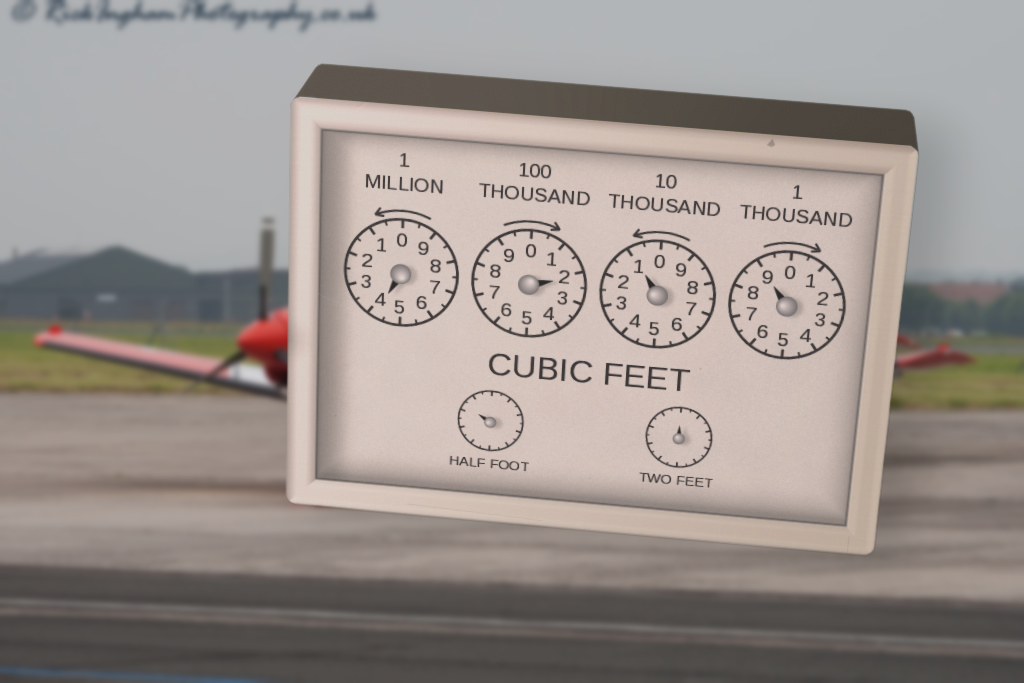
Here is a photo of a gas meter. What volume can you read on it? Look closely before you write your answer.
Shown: 420900 ft³
